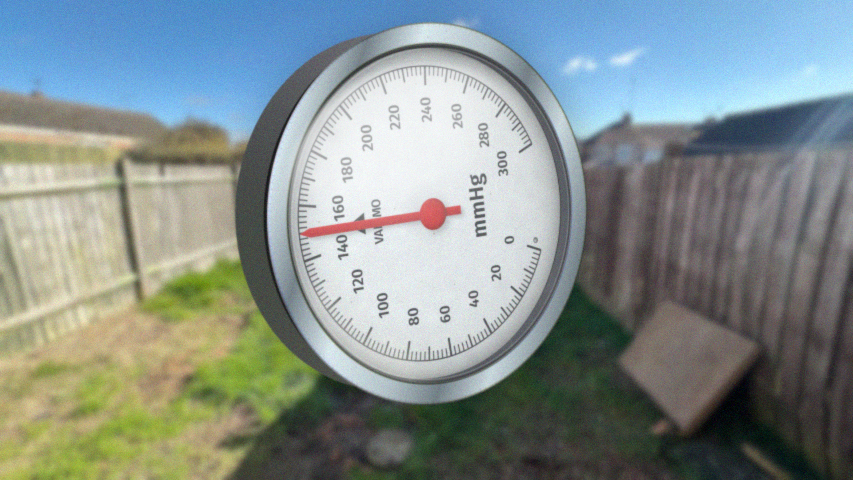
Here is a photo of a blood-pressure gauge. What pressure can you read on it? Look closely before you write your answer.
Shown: 150 mmHg
